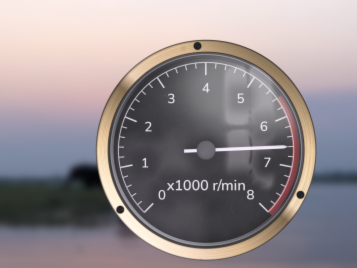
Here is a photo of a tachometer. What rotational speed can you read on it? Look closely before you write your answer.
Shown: 6600 rpm
